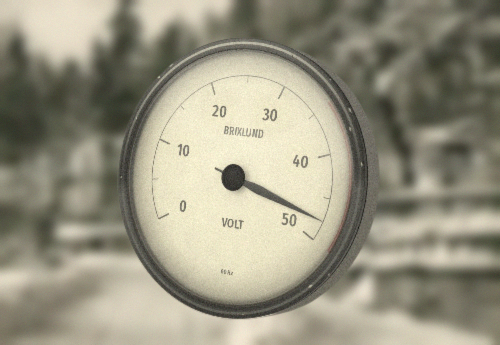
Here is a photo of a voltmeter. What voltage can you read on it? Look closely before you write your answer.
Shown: 47.5 V
